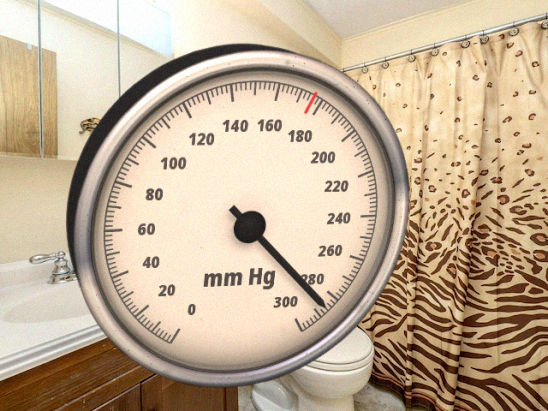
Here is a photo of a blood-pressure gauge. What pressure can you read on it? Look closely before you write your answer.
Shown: 286 mmHg
